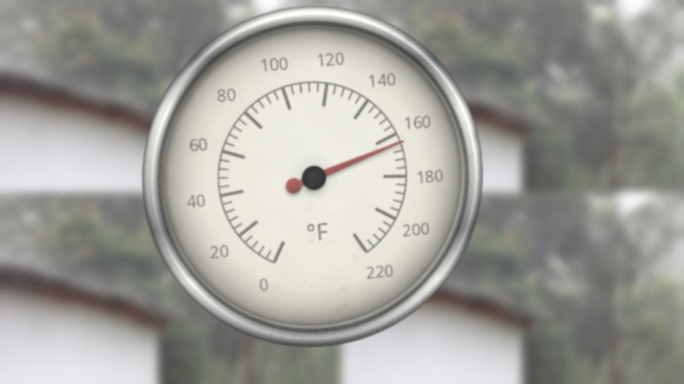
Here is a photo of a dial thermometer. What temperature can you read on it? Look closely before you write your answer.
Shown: 164 °F
